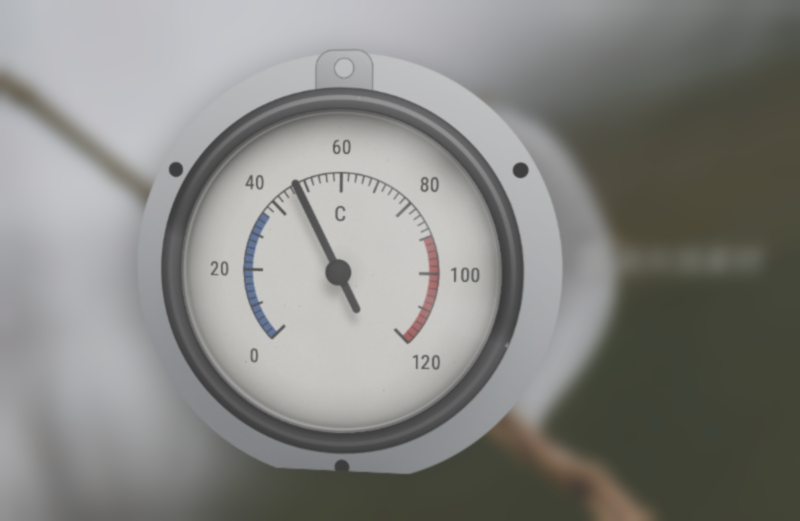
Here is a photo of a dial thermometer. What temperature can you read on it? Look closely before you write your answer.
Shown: 48 °C
